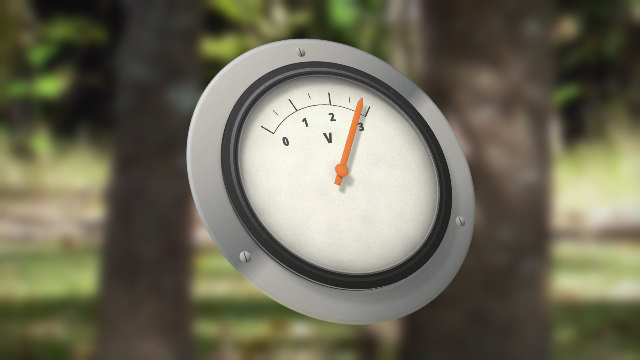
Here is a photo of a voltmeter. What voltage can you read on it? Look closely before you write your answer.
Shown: 2.75 V
